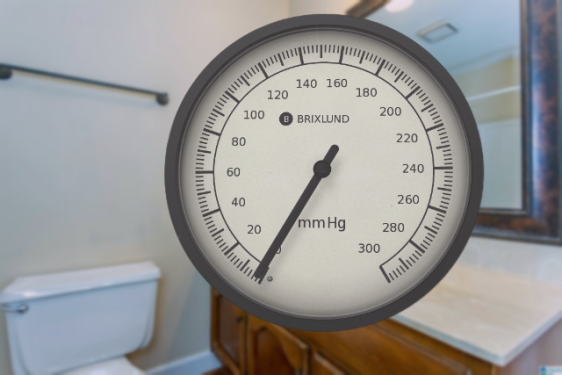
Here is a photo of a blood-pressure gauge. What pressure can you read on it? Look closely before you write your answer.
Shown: 2 mmHg
